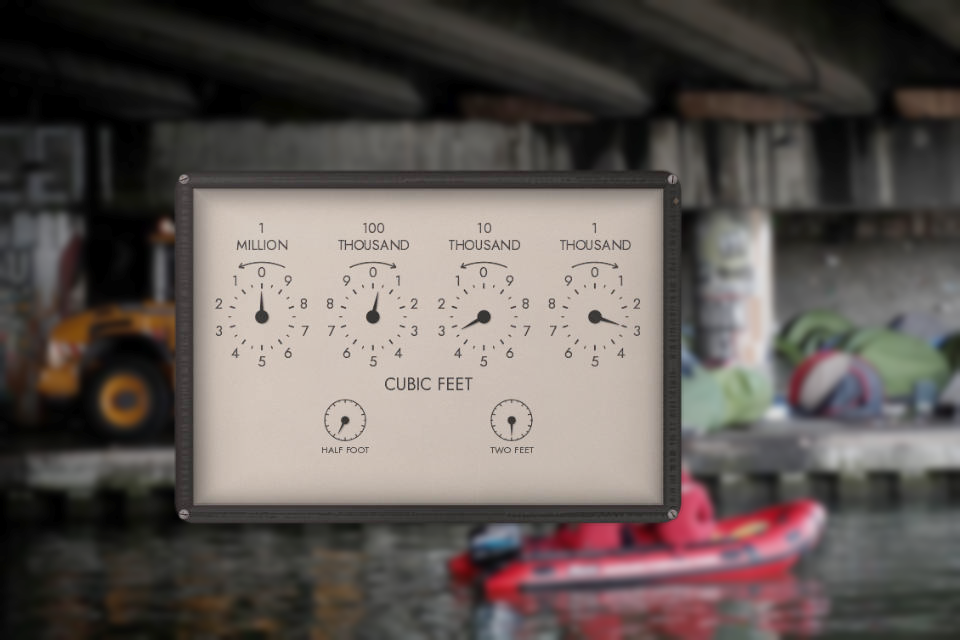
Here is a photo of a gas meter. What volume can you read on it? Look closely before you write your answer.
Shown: 3300 ft³
